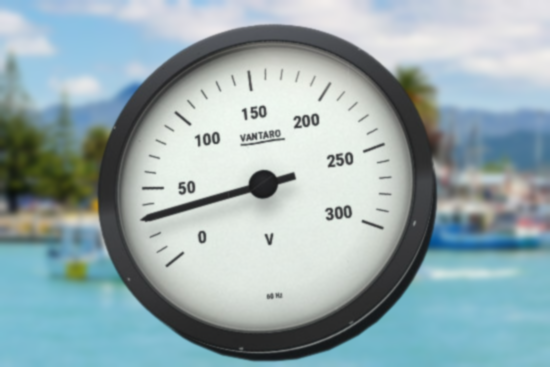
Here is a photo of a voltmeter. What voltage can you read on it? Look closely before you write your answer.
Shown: 30 V
